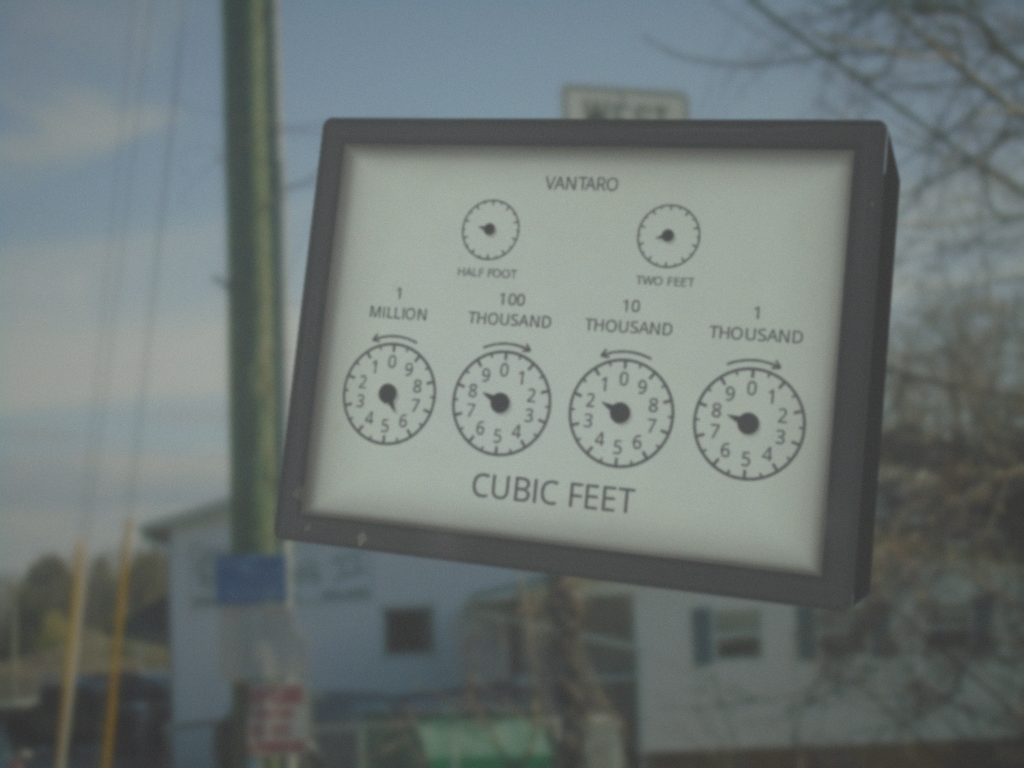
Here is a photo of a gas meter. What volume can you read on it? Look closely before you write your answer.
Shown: 581800 ft³
